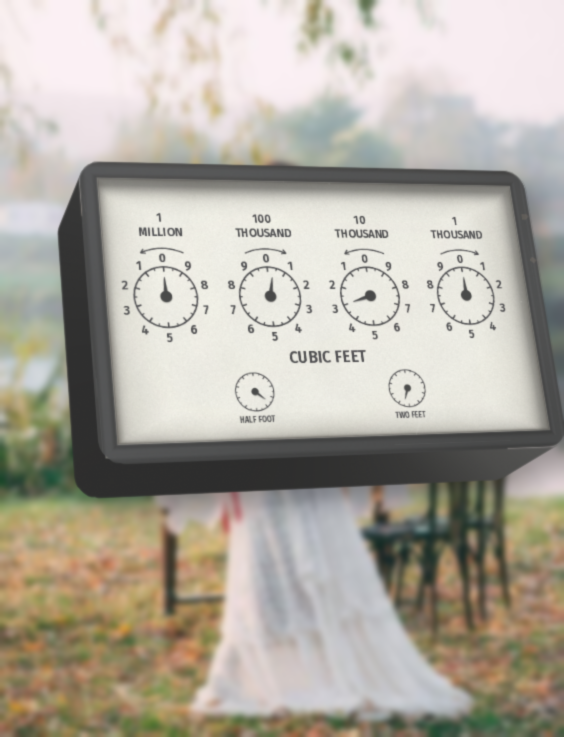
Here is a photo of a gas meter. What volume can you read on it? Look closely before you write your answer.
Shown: 3000 ft³
